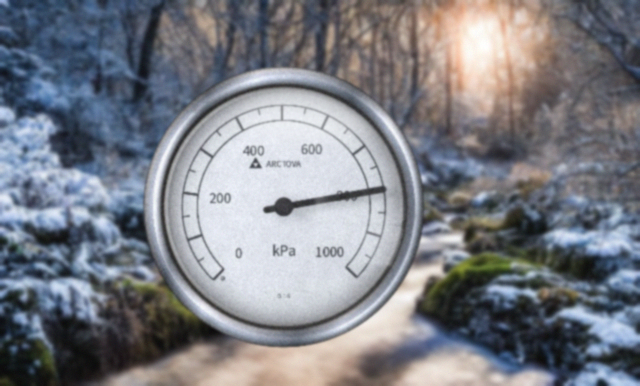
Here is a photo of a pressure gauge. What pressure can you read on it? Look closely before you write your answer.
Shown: 800 kPa
